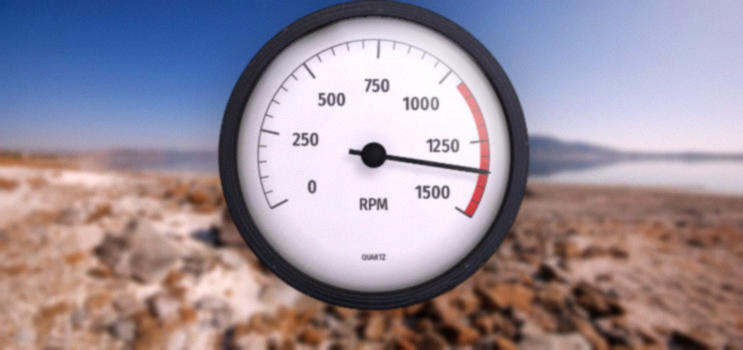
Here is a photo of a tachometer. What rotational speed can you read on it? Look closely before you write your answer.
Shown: 1350 rpm
